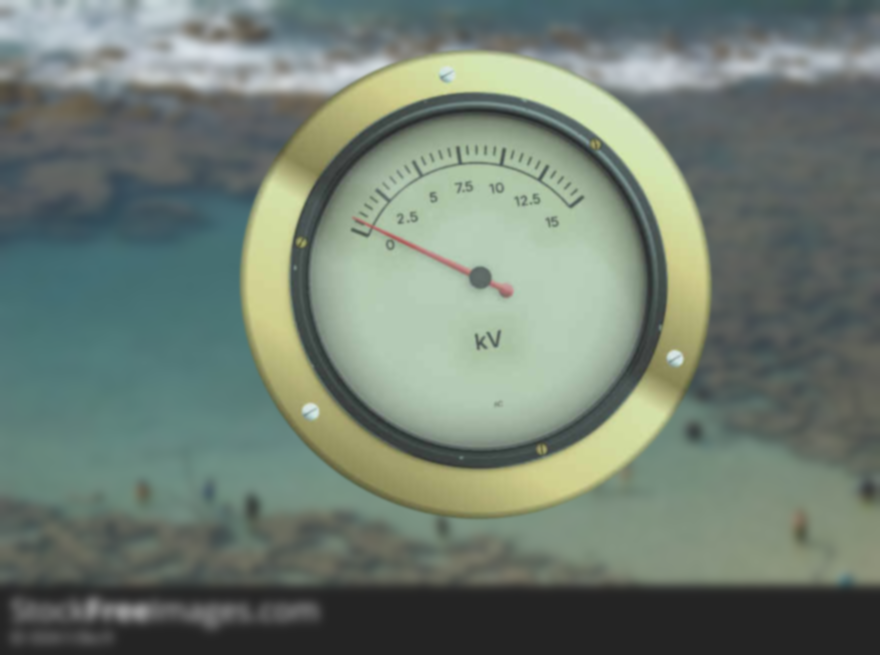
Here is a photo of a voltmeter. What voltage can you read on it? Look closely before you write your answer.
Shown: 0.5 kV
